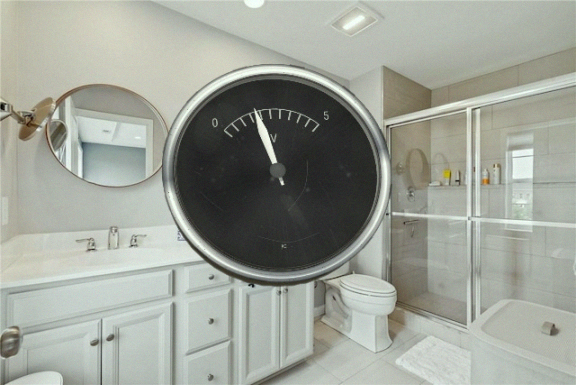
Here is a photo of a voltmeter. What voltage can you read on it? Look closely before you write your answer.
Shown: 1.75 V
